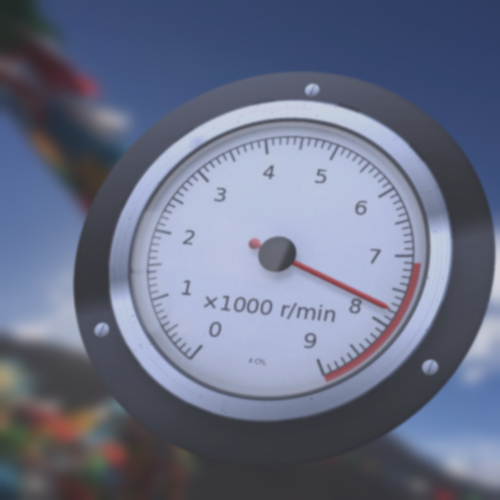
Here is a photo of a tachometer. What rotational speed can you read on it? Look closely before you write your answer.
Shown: 7800 rpm
